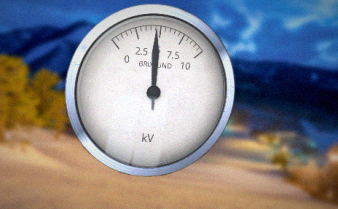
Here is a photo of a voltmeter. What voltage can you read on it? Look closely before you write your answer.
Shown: 4.5 kV
